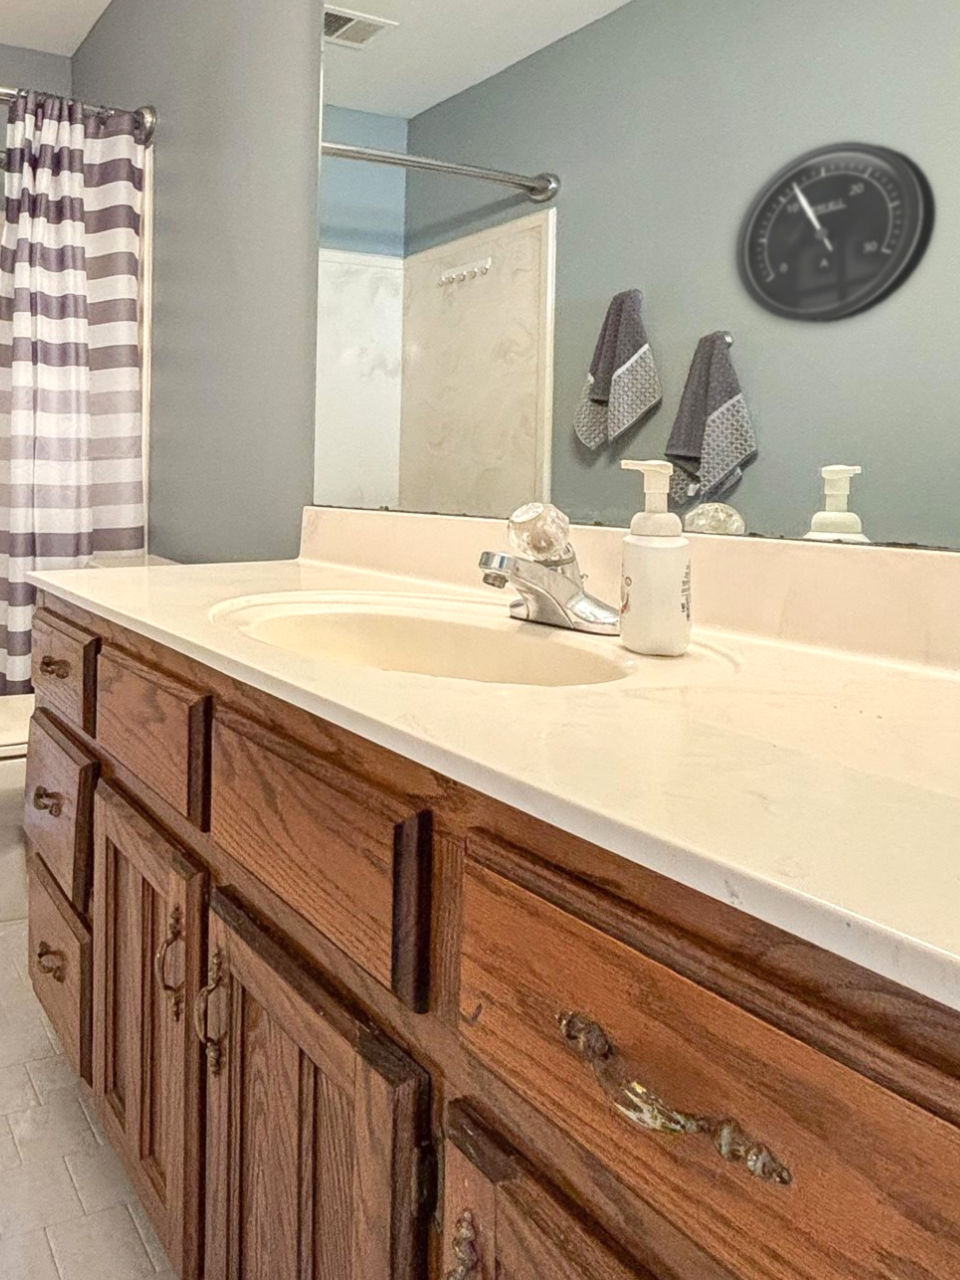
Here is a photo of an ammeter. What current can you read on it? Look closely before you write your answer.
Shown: 12 A
